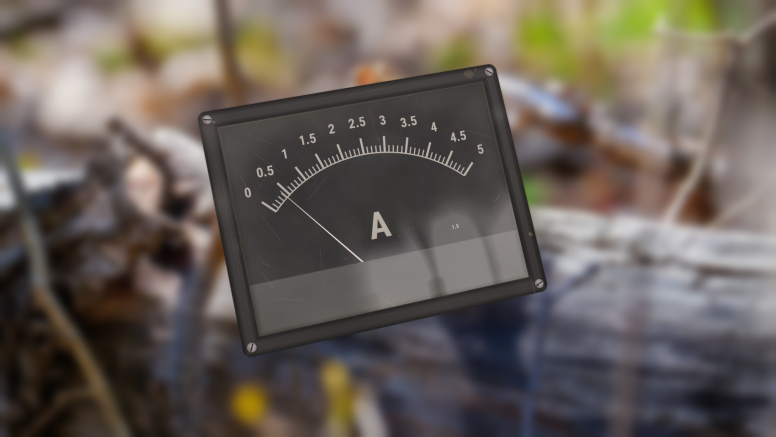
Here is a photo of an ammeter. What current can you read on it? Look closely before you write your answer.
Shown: 0.4 A
